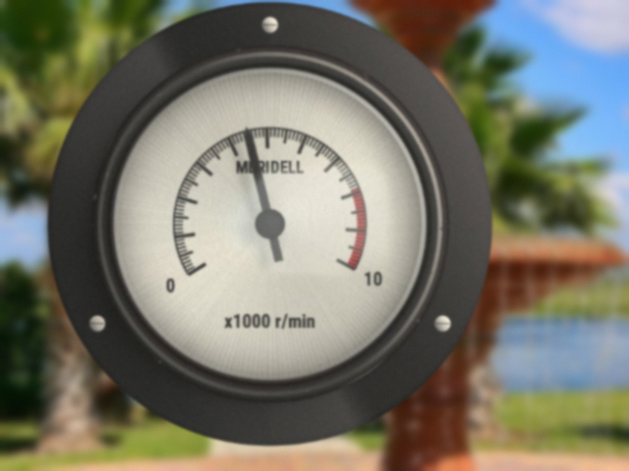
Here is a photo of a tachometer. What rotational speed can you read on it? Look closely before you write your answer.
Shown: 4500 rpm
